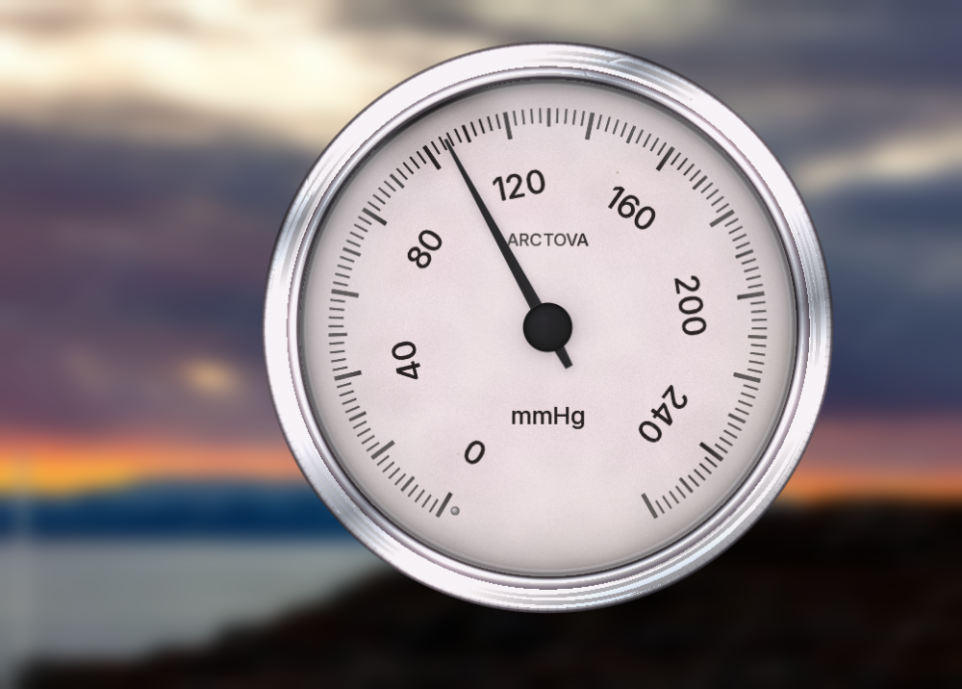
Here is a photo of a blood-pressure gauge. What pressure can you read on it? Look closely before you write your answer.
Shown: 105 mmHg
